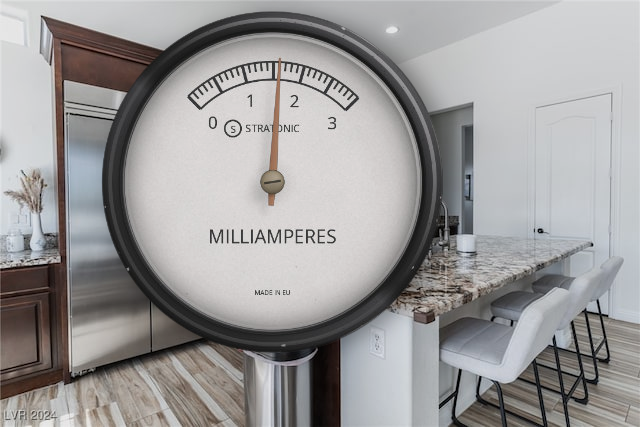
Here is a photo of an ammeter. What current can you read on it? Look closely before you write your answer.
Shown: 1.6 mA
